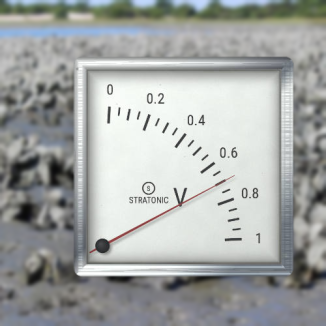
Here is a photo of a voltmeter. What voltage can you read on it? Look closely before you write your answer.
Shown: 0.7 V
